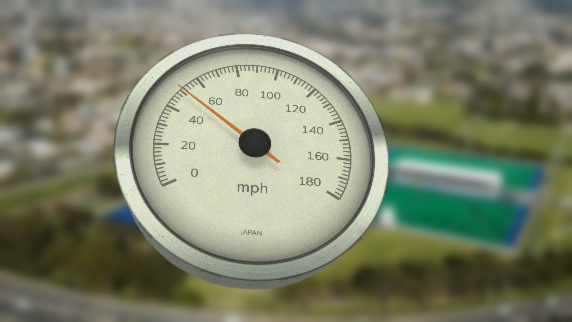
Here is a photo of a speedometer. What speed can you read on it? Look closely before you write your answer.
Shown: 50 mph
